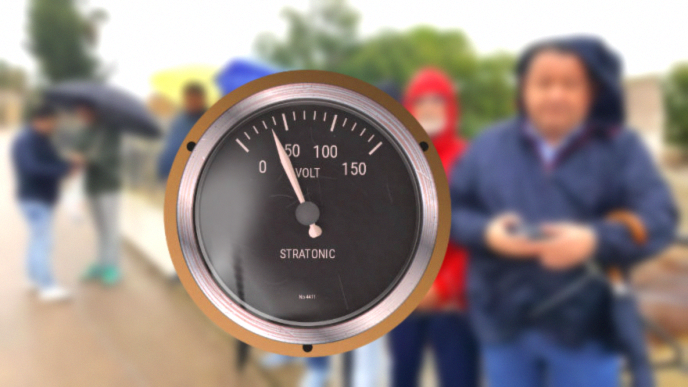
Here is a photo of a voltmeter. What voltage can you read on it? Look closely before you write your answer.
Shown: 35 V
